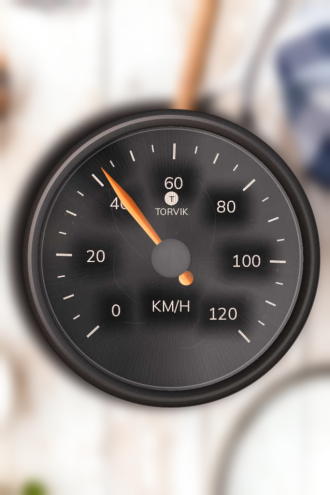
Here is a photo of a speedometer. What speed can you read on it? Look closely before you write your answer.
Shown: 42.5 km/h
